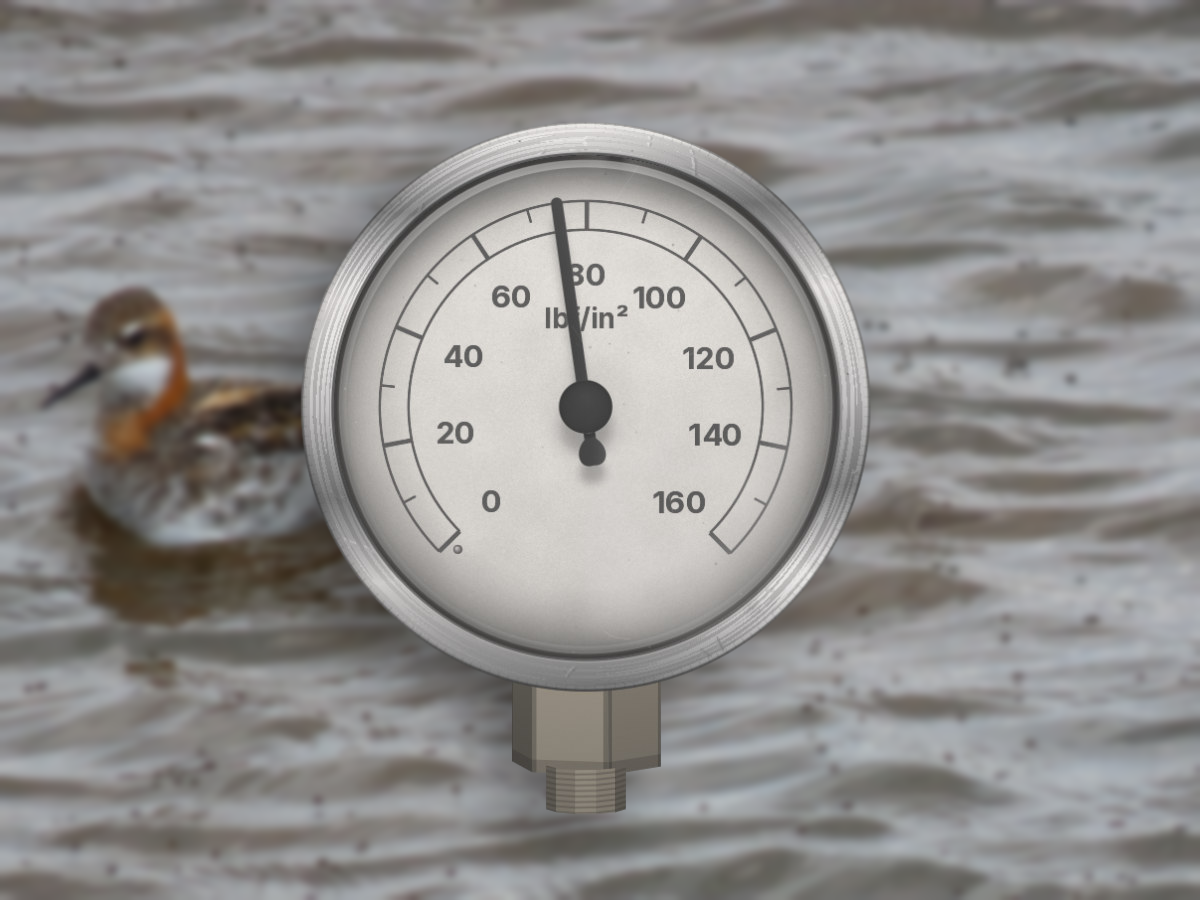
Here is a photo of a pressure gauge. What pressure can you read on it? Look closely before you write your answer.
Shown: 75 psi
